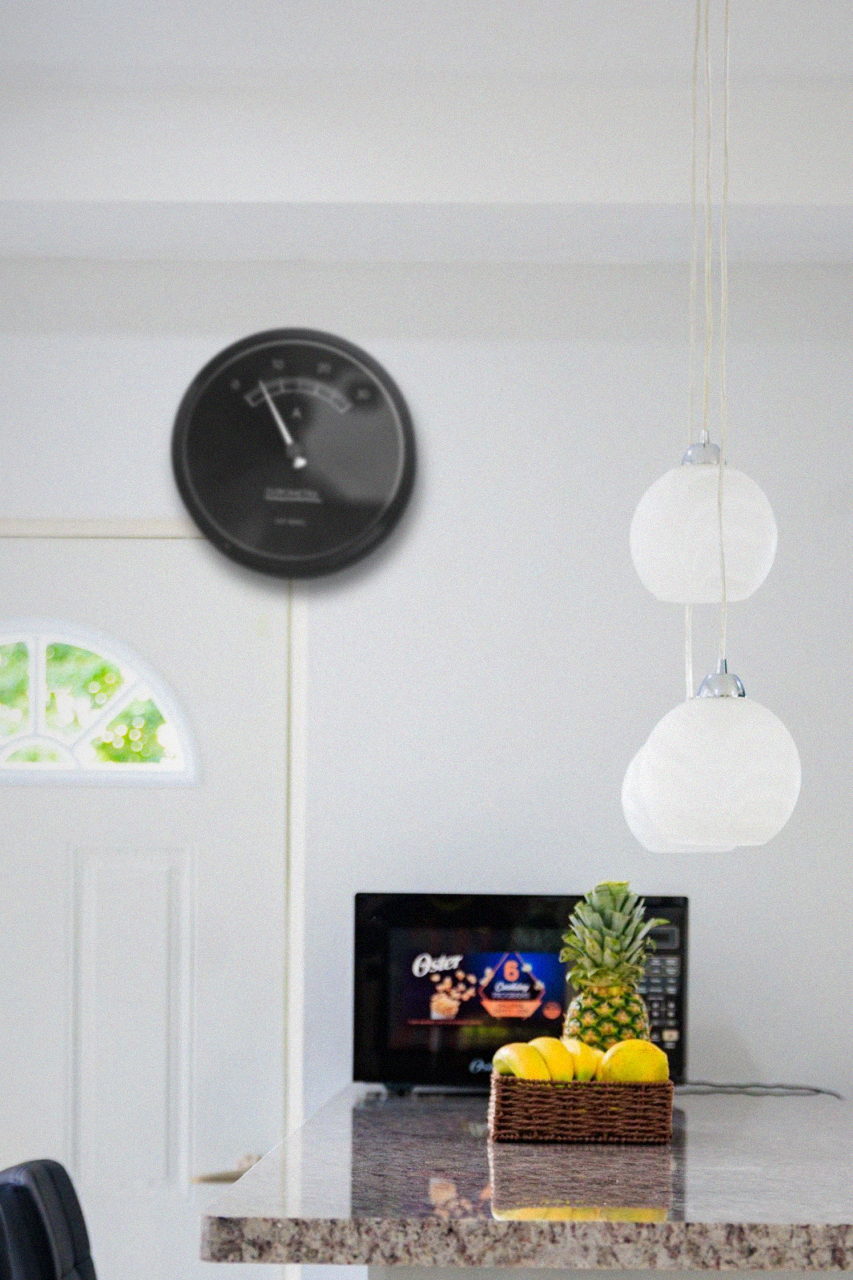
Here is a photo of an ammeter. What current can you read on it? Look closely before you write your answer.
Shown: 5 A
